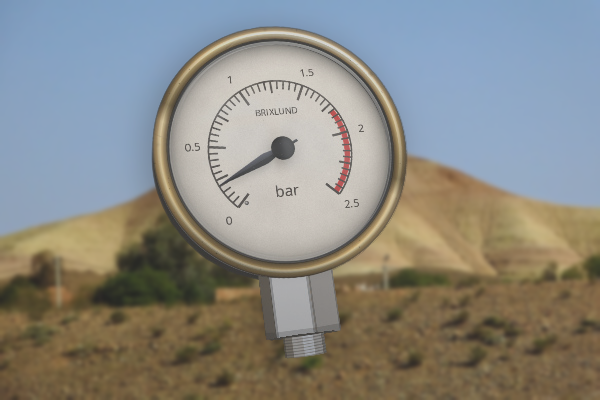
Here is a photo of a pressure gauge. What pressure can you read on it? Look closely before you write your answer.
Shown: 0.2 bar
